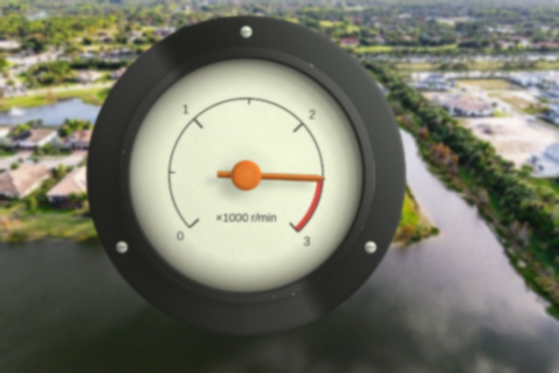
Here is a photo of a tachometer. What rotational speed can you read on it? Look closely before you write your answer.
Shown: 2500 rpm
